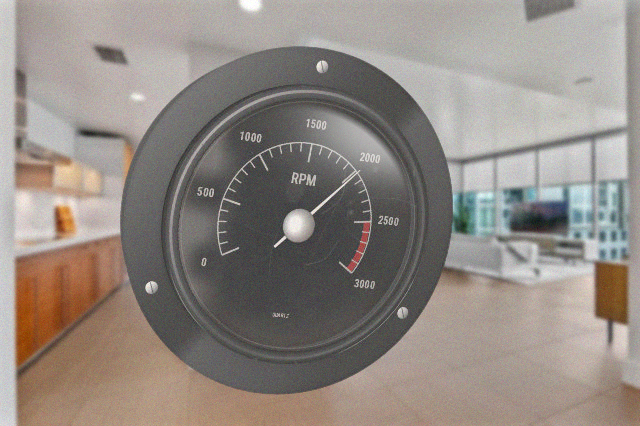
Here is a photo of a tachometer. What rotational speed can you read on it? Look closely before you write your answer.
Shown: 2000 rpm
